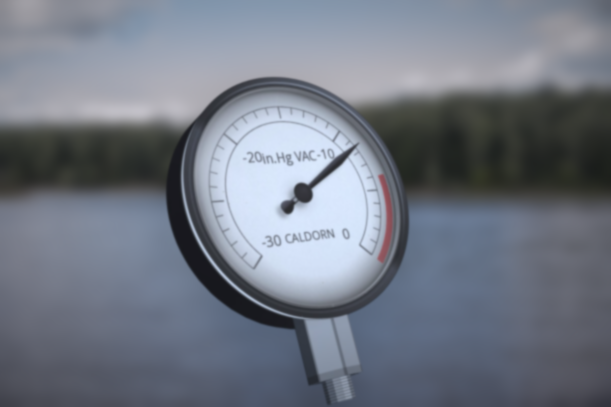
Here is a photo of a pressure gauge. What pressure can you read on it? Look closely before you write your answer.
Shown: -8.5 inHg
